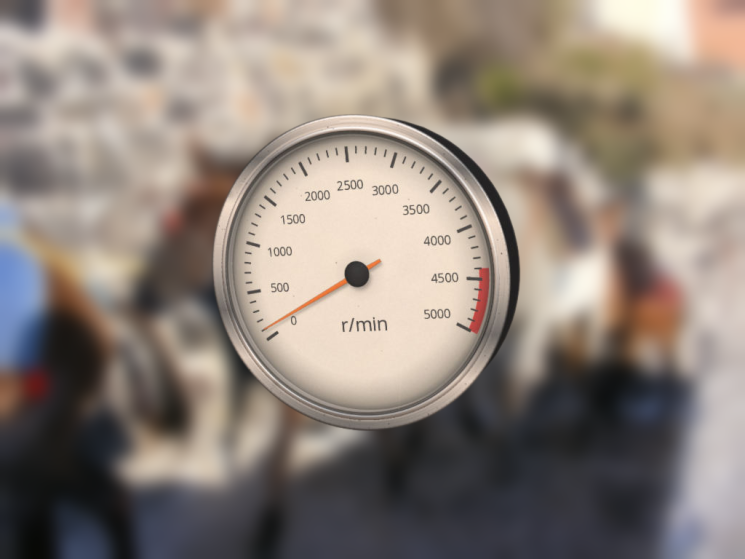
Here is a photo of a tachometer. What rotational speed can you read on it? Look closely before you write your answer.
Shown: 100 rpm
